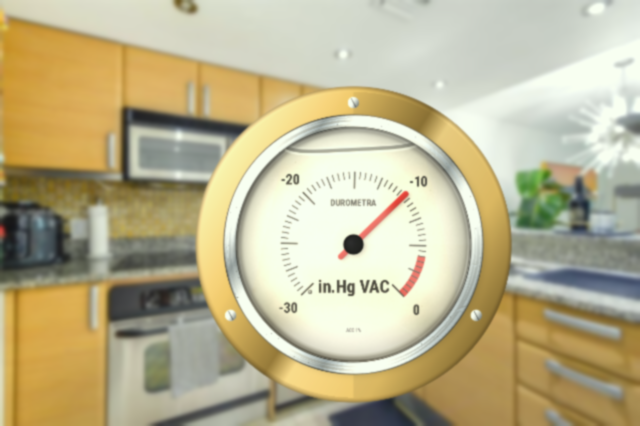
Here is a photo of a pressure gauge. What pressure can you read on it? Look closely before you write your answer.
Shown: -10 inHg
